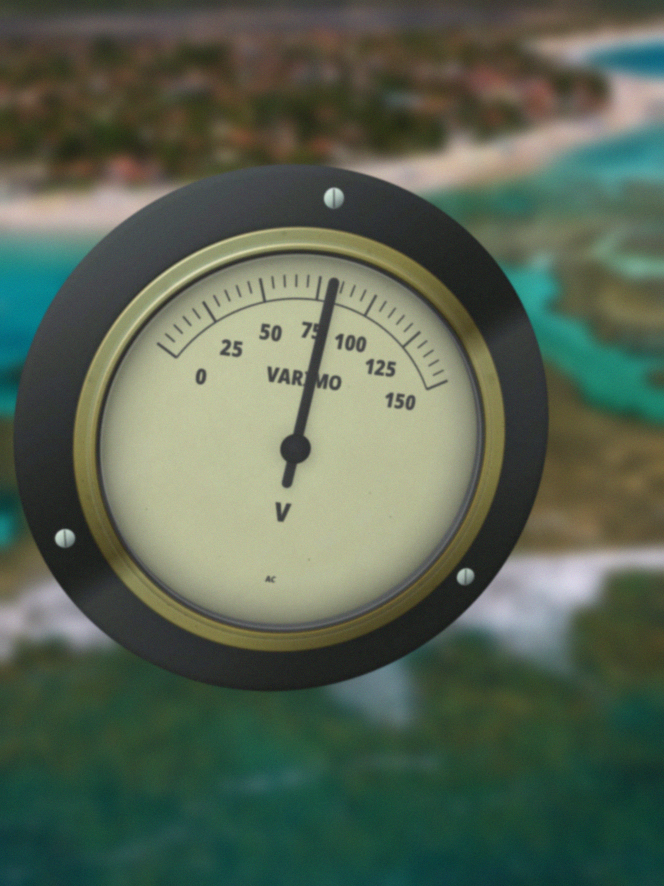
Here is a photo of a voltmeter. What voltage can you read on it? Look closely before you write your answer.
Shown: 80 V
